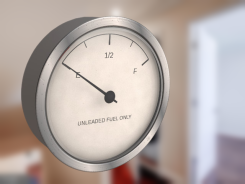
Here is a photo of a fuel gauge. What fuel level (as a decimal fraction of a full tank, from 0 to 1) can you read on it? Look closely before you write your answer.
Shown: 0
